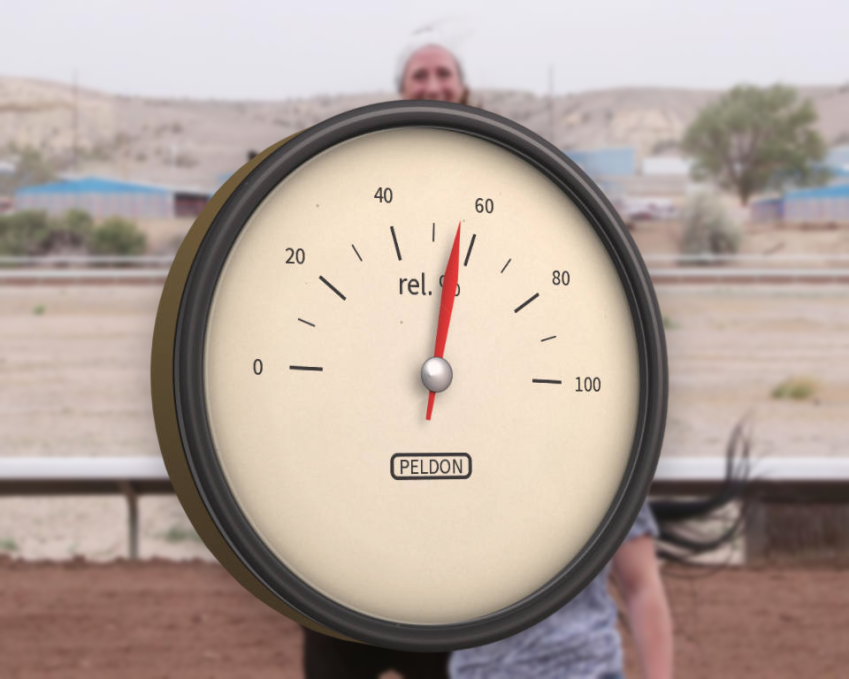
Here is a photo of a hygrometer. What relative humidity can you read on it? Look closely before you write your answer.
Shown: 55 %
